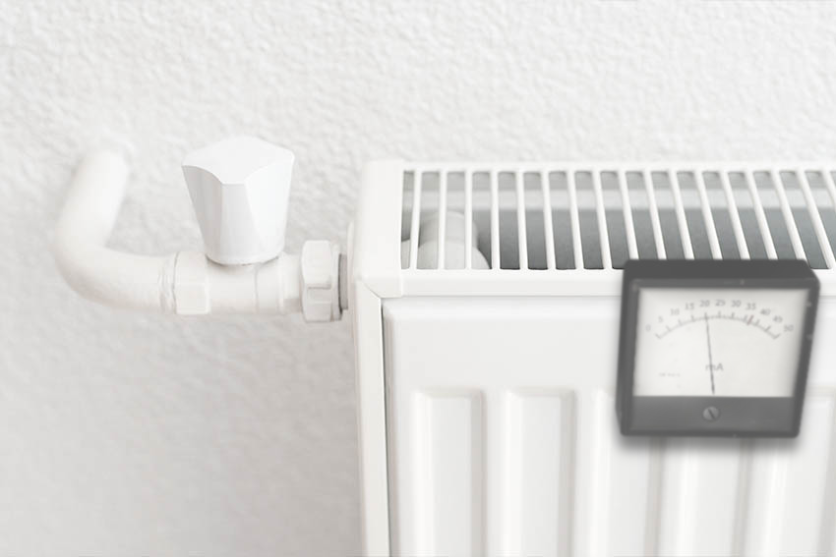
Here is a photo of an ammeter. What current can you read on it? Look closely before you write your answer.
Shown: 20 mA
